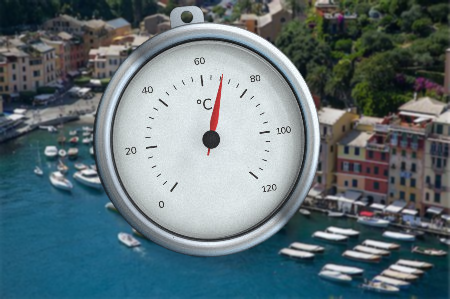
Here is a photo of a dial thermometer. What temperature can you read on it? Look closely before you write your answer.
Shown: 68 °C
